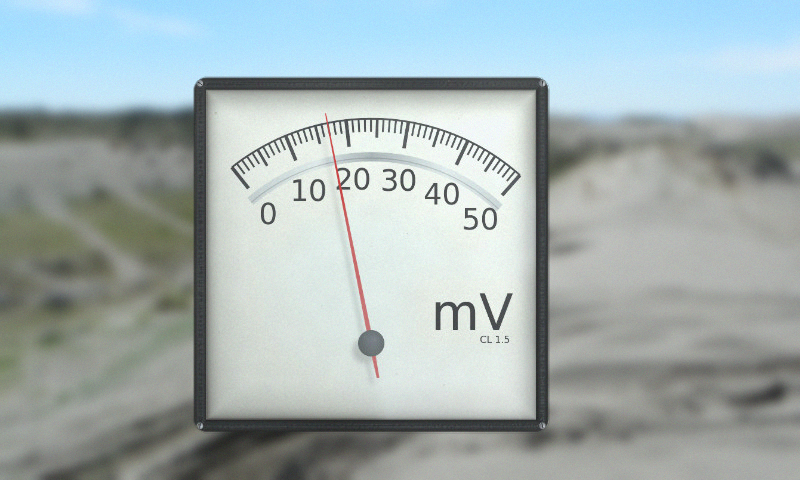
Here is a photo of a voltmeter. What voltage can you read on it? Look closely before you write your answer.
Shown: 17 mV
